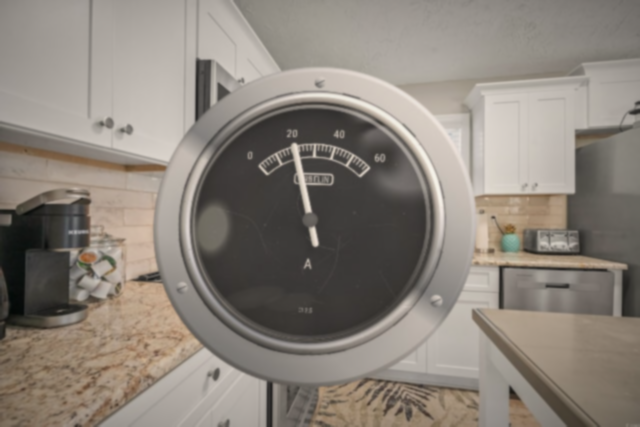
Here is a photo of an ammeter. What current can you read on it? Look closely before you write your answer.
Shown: 20 A
